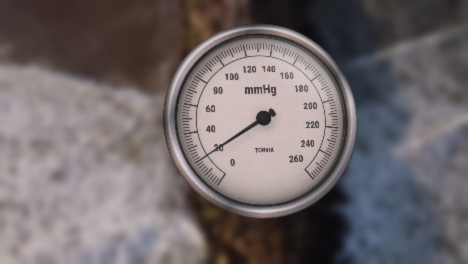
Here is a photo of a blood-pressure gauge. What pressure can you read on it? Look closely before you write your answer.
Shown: 20 mmHg
